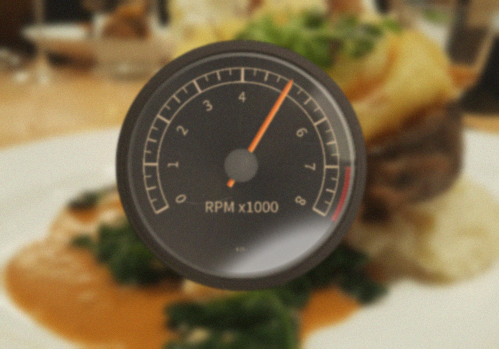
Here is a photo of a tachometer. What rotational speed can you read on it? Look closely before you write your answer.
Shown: 5000 rpm
